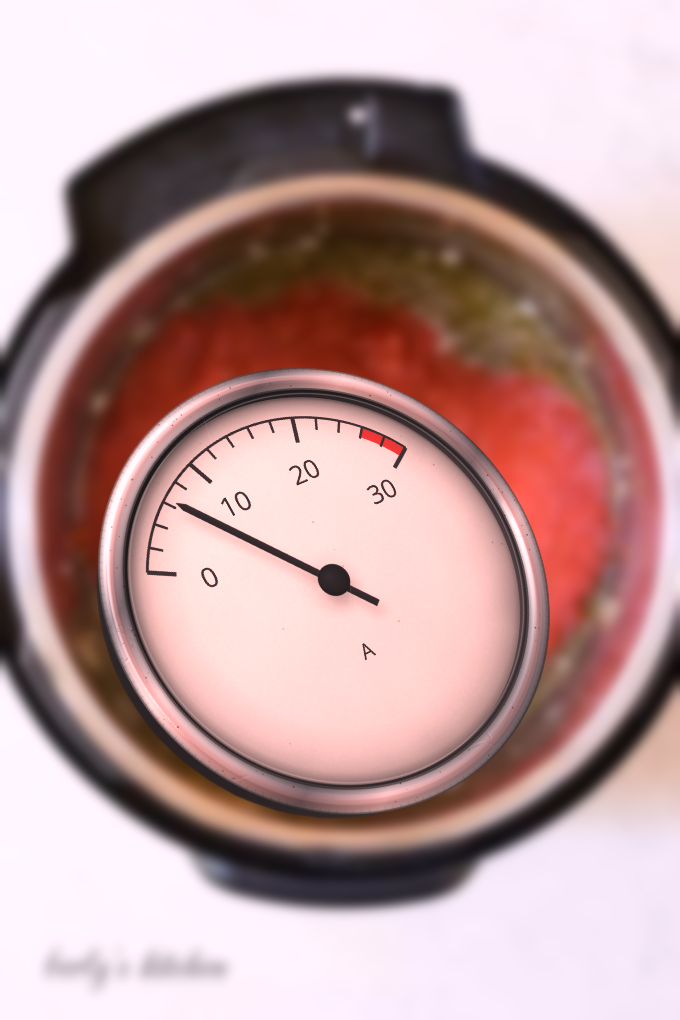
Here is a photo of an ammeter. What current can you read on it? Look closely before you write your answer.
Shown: 6 A
